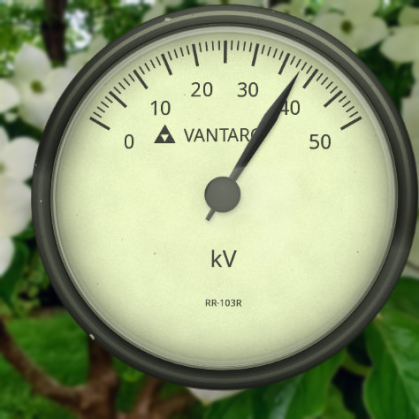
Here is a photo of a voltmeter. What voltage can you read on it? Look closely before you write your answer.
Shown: 38 kV
